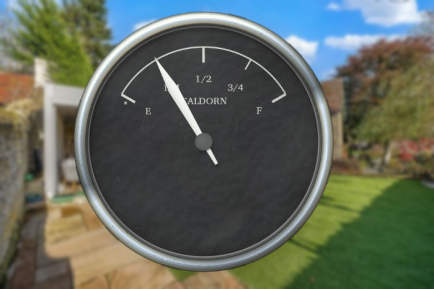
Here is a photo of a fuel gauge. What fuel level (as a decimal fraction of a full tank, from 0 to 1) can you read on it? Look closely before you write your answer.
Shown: 0.25
